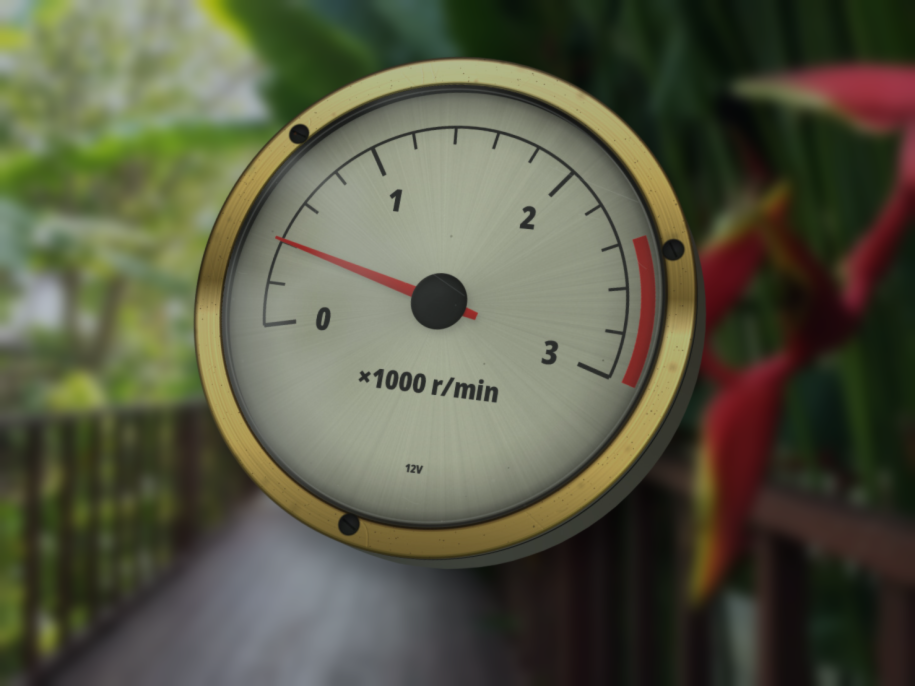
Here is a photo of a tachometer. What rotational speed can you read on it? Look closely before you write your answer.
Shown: 400 rpm
